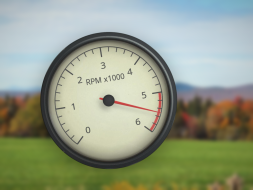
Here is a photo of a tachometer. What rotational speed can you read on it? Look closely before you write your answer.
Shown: 5500 rpm
